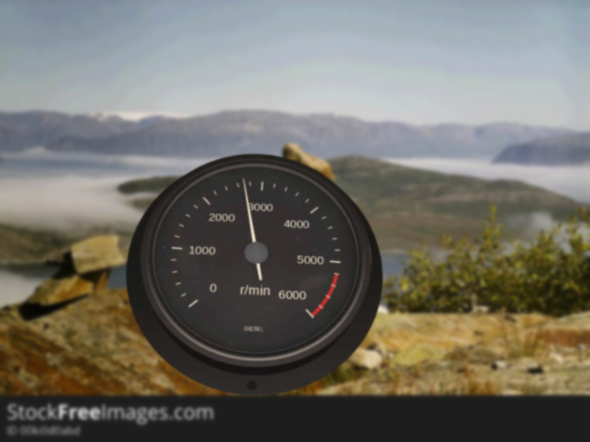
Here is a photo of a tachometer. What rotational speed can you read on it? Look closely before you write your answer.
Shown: 2700 rpm
